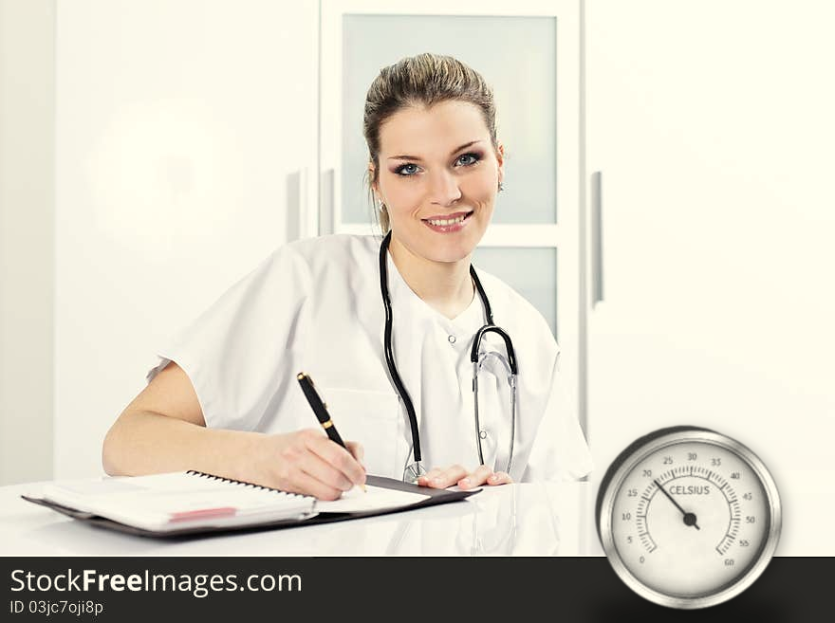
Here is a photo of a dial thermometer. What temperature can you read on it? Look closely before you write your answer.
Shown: 20 °C
